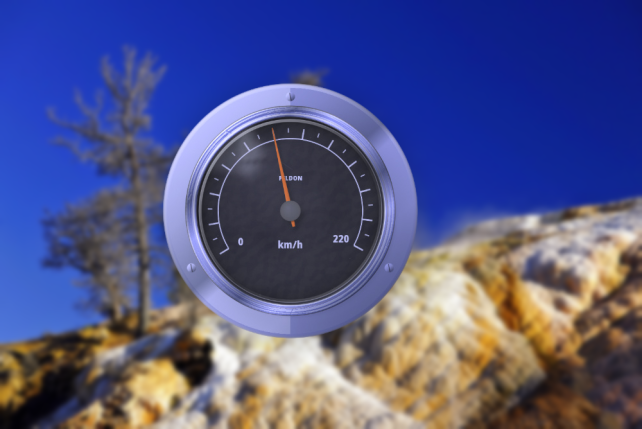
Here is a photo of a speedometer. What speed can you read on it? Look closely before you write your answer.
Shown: 100 km/h
